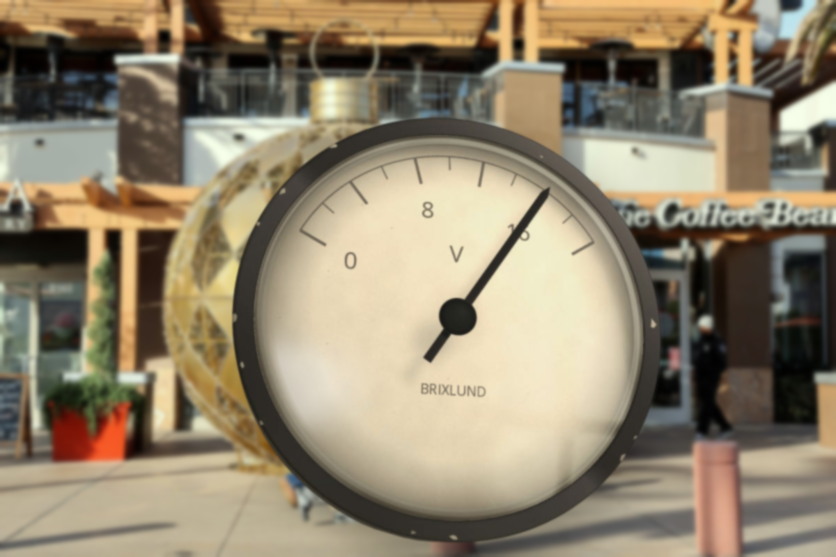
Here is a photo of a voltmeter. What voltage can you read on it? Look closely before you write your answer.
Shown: 16 V
